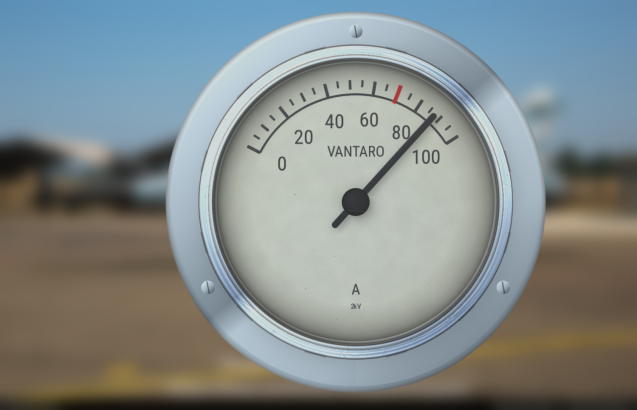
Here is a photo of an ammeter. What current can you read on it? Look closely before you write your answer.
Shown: 87.5 A
